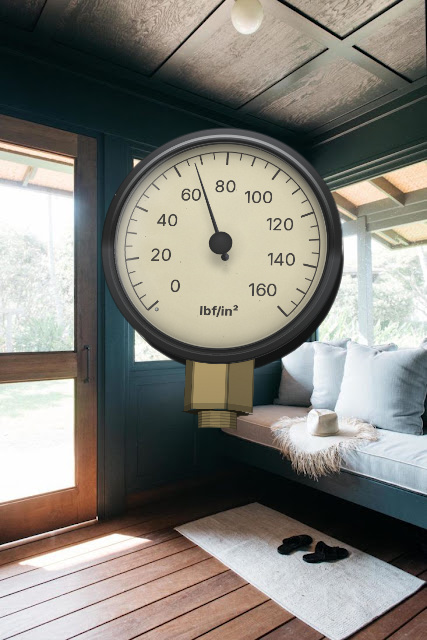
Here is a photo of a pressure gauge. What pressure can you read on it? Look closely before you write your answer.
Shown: 67.5 psi
